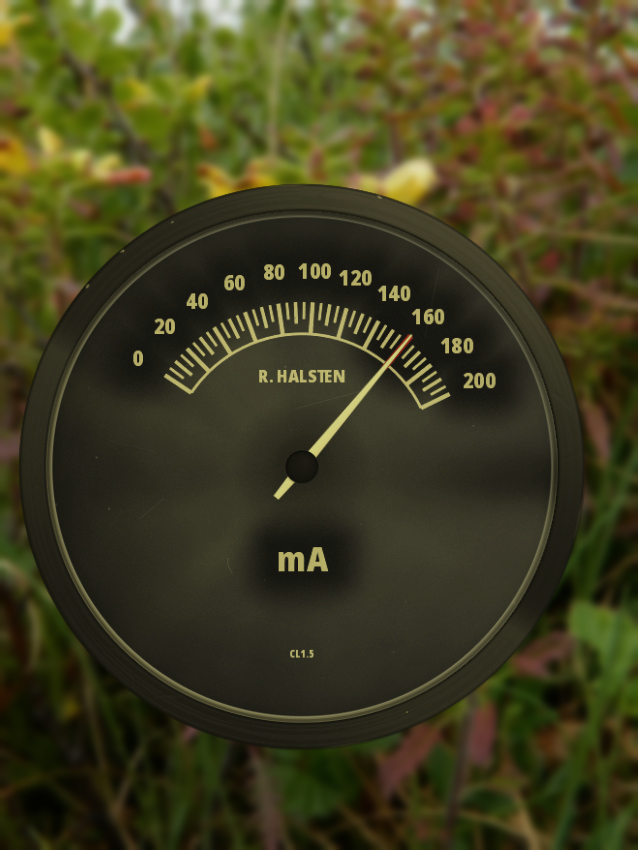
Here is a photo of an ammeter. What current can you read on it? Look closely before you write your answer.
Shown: 160 mA
